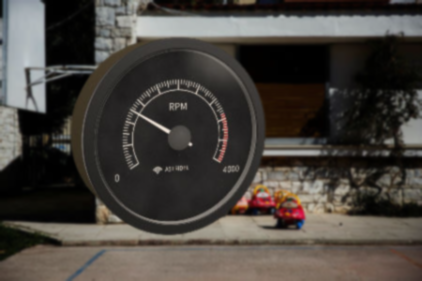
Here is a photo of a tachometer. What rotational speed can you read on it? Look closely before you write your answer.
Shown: 1000 rpm
